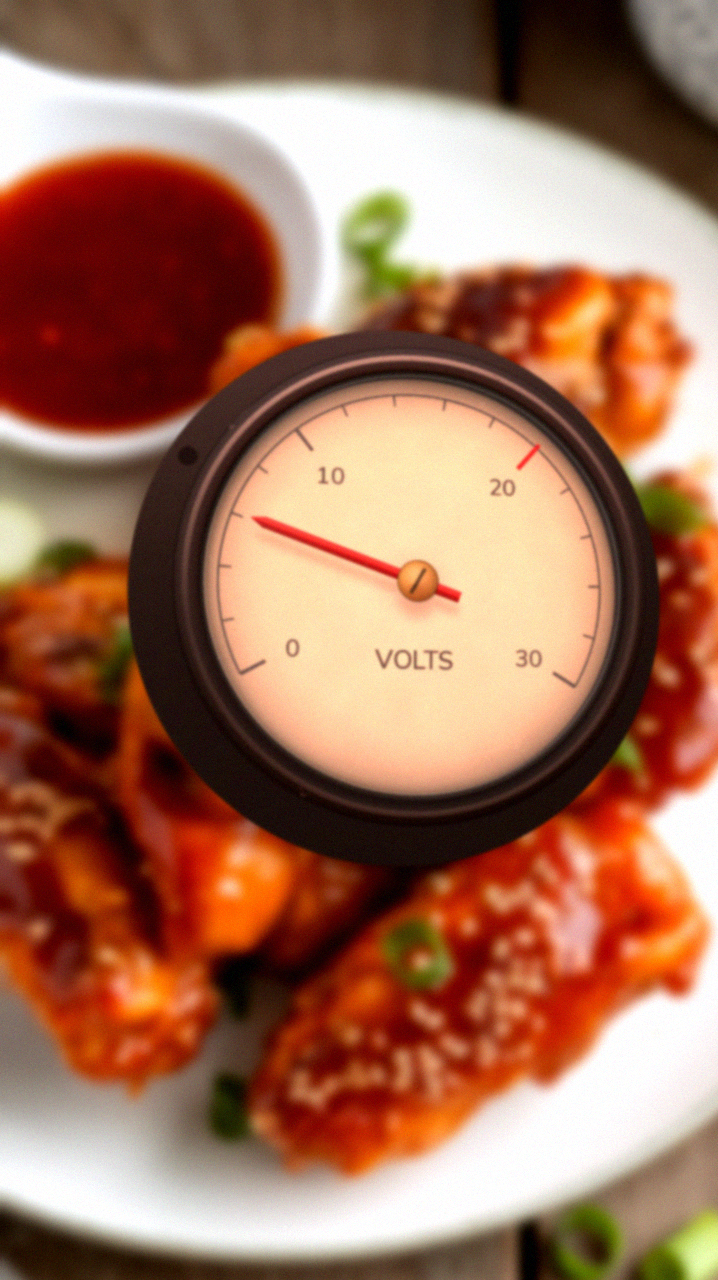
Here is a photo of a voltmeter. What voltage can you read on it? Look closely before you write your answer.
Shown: 6 V
